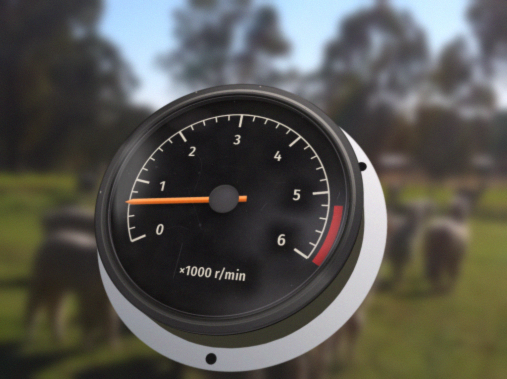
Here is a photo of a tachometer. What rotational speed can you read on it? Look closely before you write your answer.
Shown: 600 rpm
